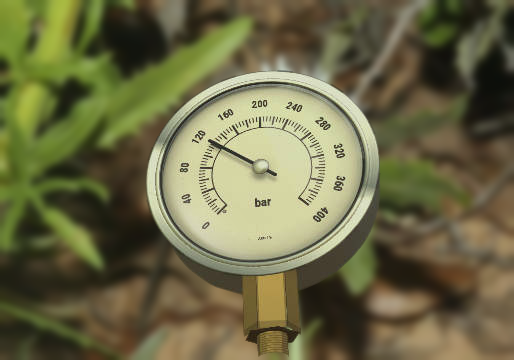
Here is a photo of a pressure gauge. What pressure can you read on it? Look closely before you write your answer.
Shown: 120 bar
